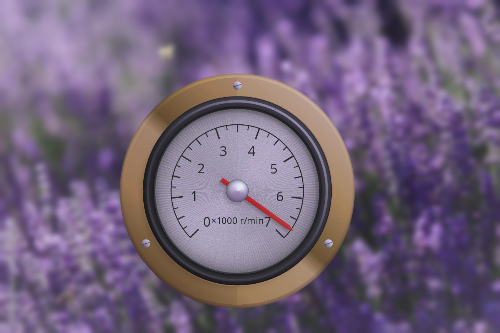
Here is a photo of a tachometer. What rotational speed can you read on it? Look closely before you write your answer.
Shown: 6750 rpm
